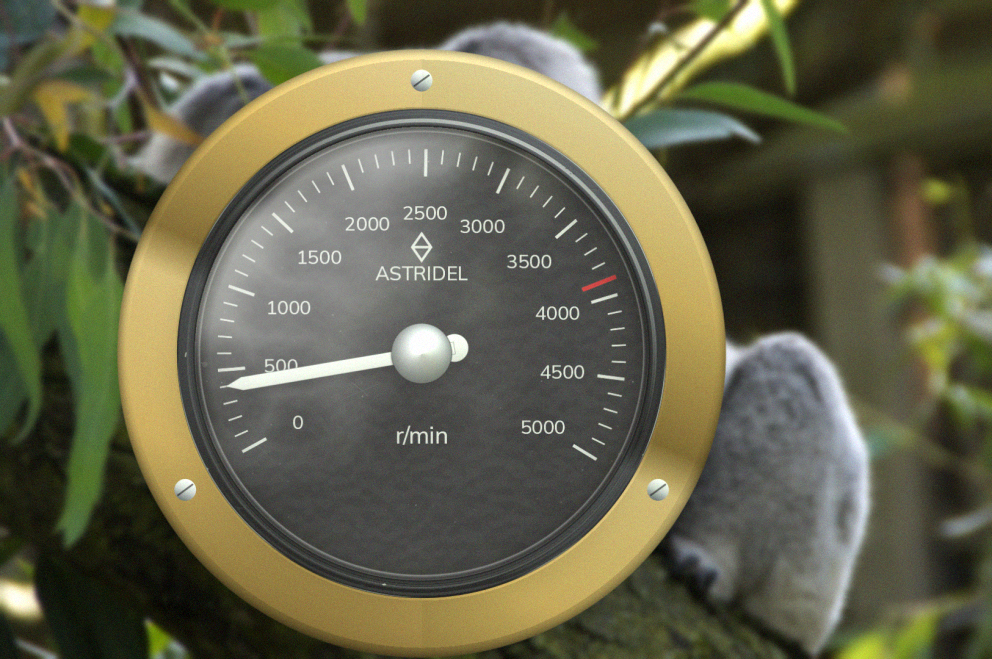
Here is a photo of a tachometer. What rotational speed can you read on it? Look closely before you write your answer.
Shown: 400 rpm
